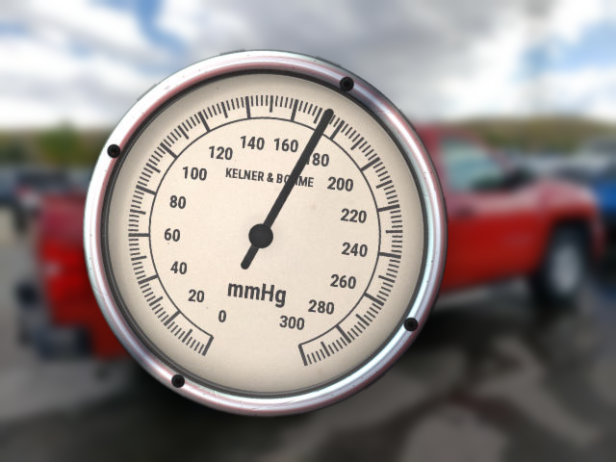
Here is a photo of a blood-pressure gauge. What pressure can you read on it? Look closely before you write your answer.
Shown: 174 mmHg
